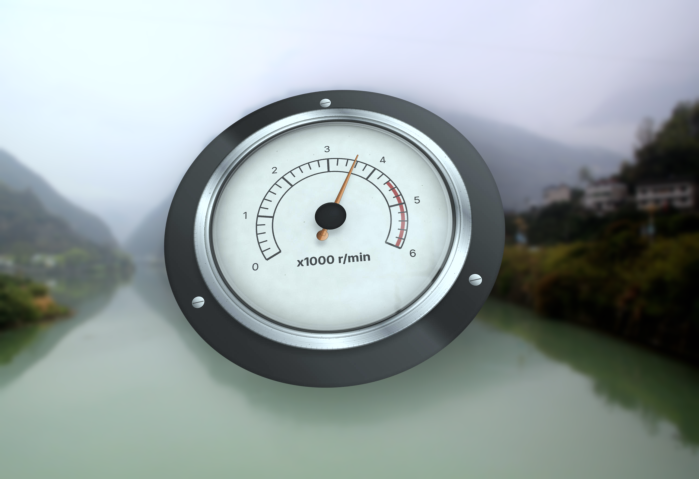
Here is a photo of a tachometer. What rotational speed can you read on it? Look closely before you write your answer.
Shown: 3600 rpm
